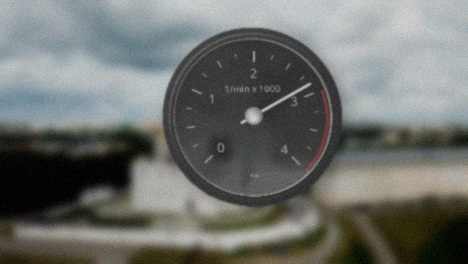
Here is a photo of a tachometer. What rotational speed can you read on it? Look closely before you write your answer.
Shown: 2875 rpm
